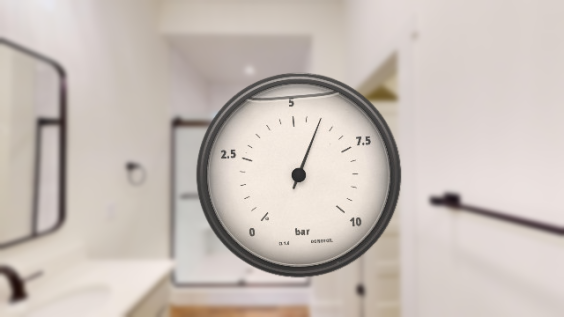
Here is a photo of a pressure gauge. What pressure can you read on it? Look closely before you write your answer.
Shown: 6 bar
